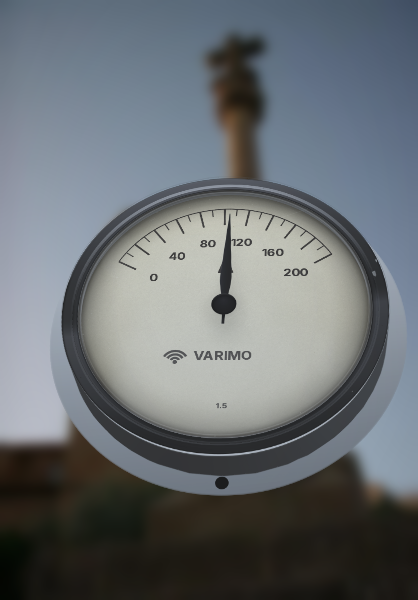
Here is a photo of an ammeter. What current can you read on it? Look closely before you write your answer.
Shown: 105 A
